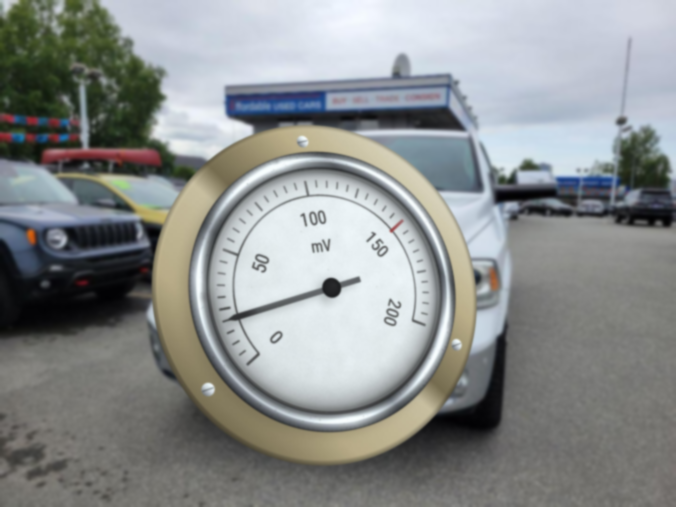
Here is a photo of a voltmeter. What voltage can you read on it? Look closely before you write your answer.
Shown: 20 mV
